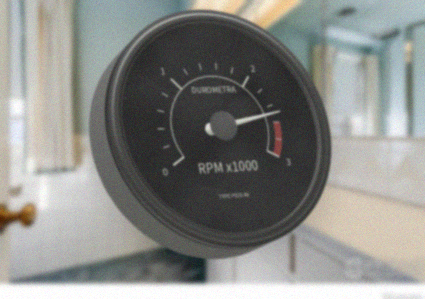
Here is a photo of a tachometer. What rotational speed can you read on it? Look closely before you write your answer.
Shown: 2500 rpm
